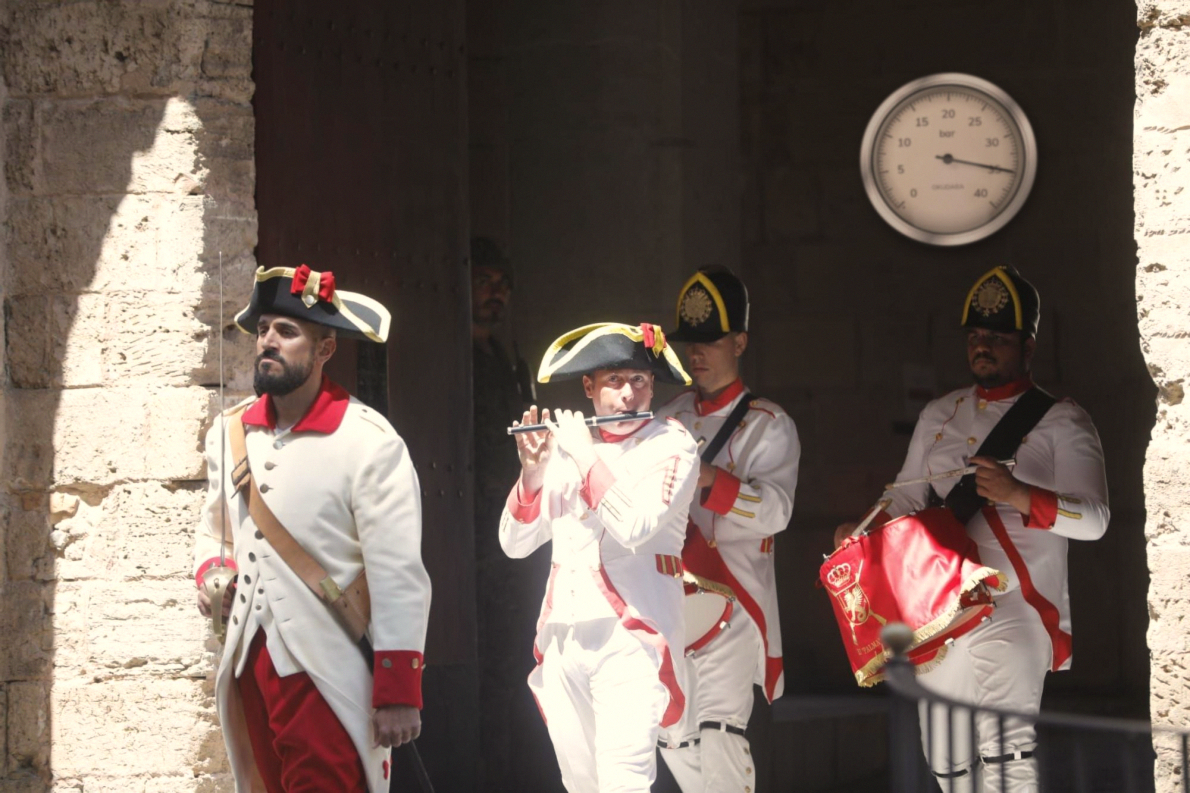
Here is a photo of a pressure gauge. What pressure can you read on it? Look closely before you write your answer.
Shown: 35 bar
